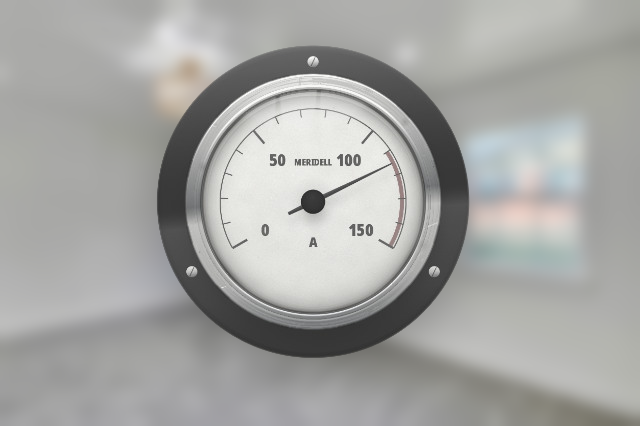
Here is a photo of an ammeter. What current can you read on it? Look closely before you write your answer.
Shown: 115 A
